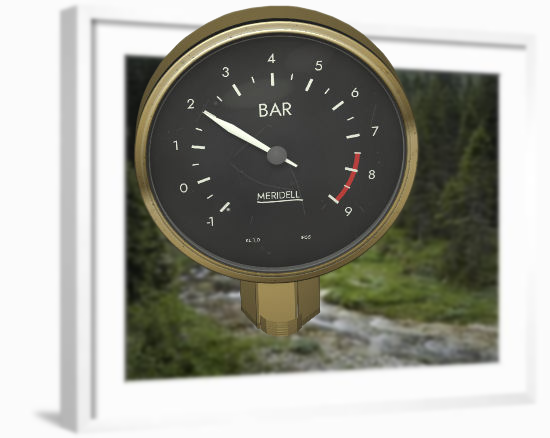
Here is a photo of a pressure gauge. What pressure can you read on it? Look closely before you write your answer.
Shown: 2 bar
